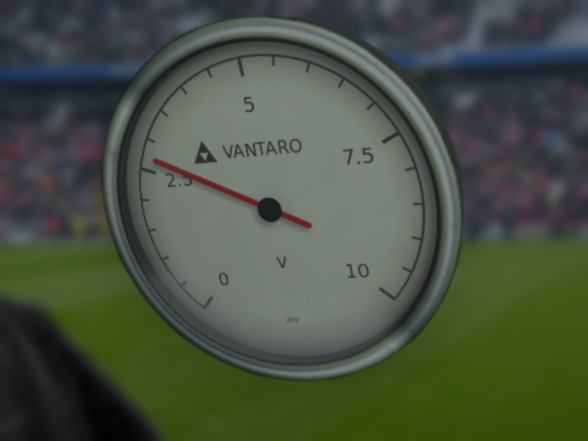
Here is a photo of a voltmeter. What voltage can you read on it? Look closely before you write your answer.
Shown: 2.75 V
